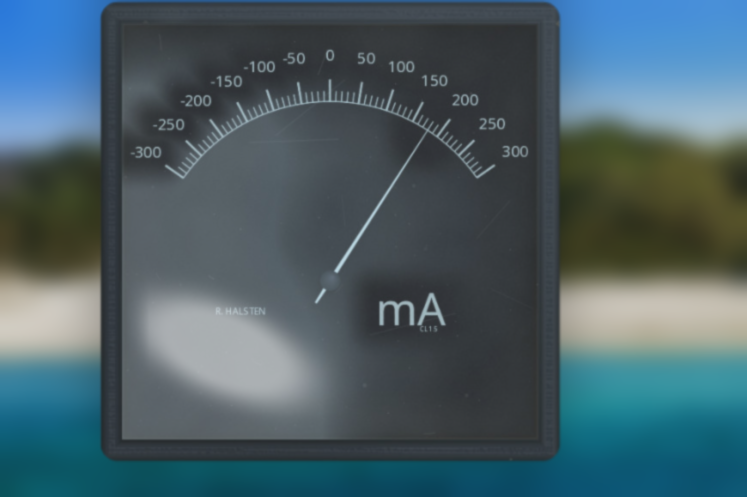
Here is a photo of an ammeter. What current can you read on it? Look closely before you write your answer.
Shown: 180 mA
